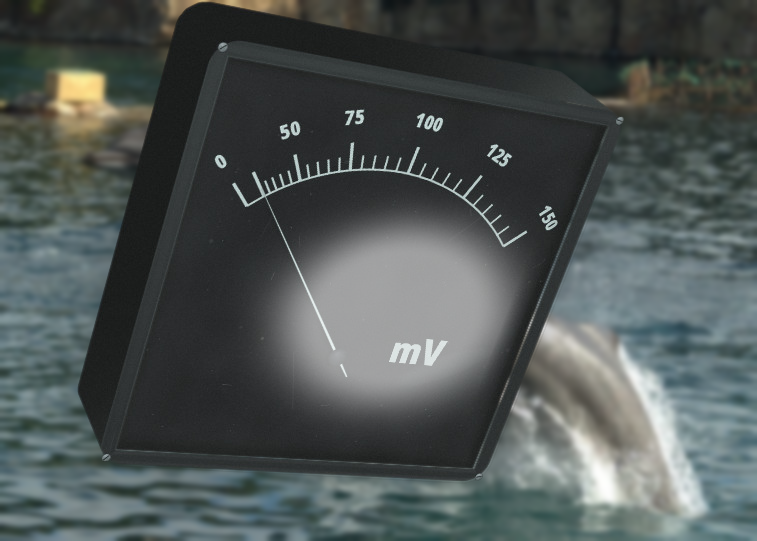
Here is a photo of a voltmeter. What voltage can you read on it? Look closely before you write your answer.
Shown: 25 mV
